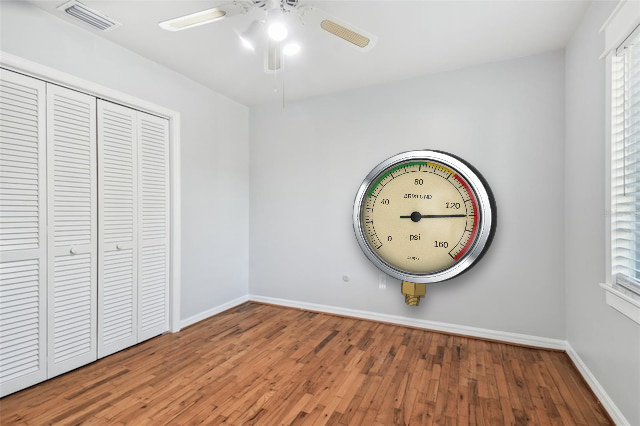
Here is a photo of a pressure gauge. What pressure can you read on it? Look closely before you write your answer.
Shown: 130 psi
